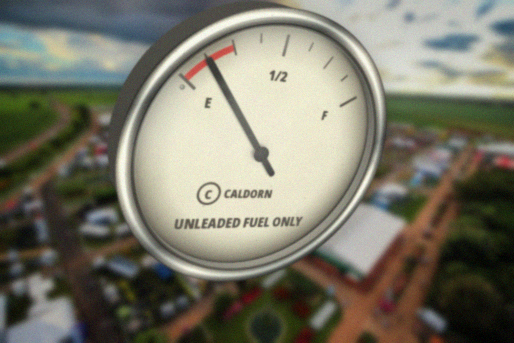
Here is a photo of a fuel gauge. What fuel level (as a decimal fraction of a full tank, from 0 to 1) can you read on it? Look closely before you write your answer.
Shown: 0.125
